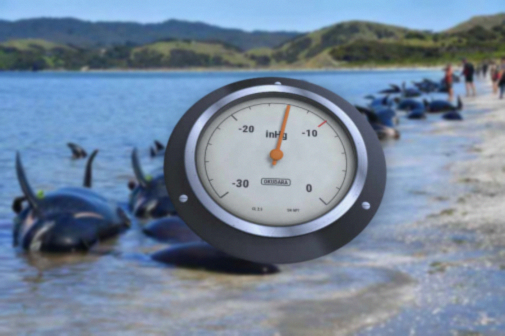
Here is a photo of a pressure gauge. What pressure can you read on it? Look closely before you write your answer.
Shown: -14 inHg
